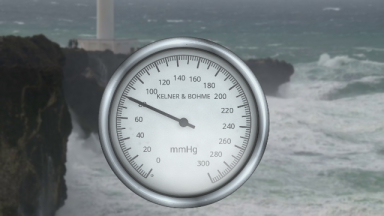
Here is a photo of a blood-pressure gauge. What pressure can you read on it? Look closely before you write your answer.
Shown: 80 mmHg
